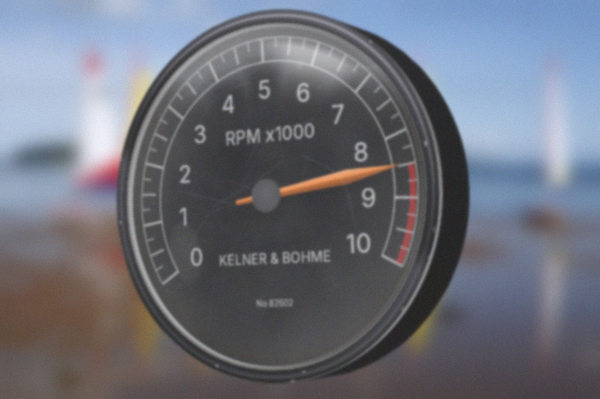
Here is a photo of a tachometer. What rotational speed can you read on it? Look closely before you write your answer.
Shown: 8500 rpm
